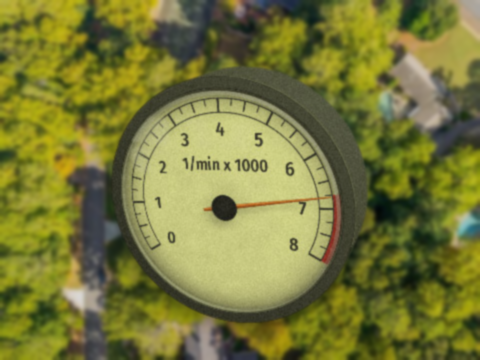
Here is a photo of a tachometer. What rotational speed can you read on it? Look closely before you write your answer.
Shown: 6750 rpm
